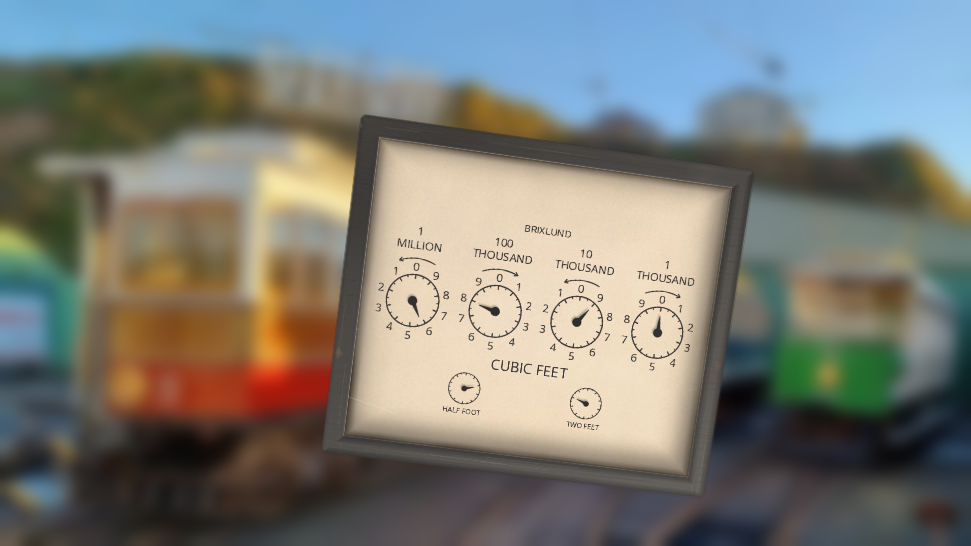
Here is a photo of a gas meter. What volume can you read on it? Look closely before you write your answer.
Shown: 579000 ft³
